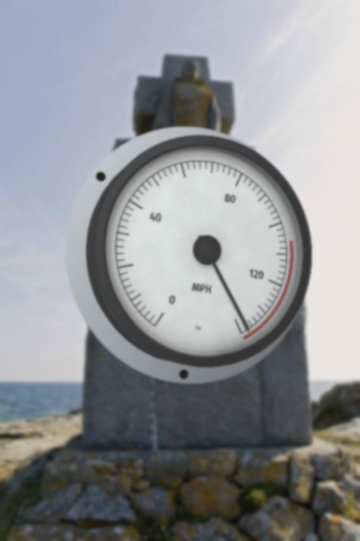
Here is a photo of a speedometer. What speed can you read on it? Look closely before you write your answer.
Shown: 138 mph
